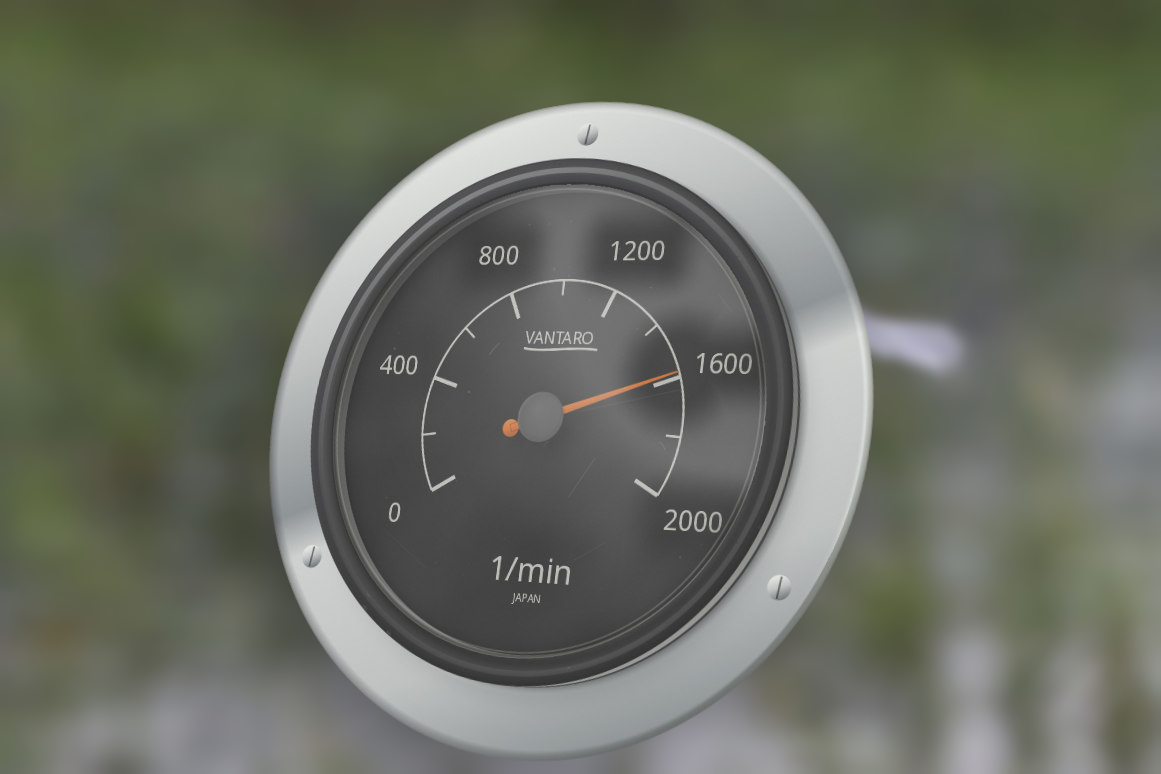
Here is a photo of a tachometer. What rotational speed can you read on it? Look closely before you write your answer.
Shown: 1600 rpm
